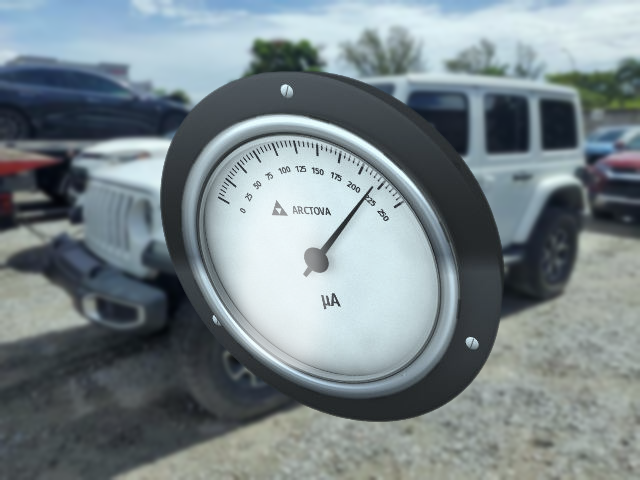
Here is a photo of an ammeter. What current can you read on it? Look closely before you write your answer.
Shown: 220 µA
